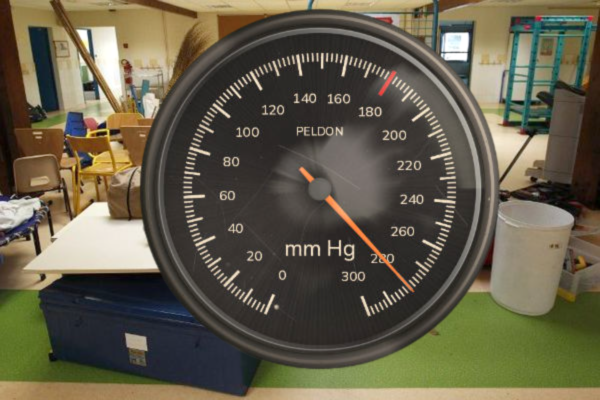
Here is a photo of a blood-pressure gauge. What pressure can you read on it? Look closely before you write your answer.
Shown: 280 mmHg
